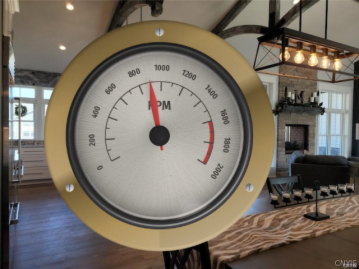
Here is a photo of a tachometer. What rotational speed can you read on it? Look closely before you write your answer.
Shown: 900 rpm
